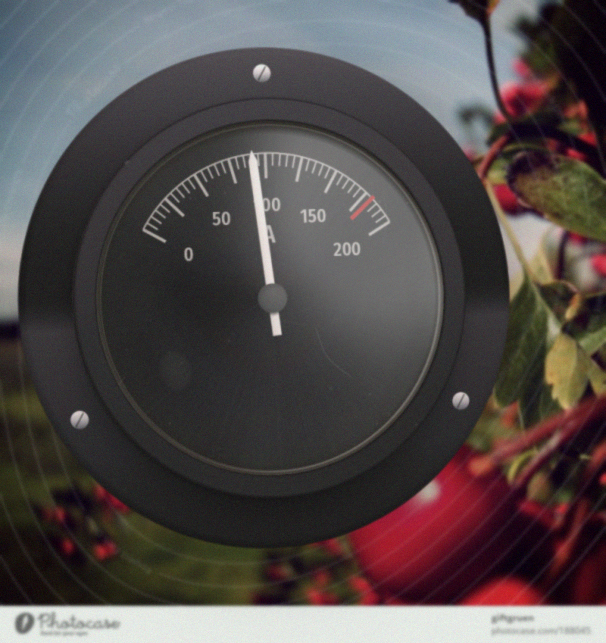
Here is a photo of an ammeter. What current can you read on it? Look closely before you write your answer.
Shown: 90 A
